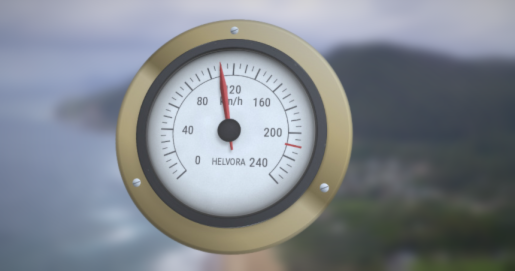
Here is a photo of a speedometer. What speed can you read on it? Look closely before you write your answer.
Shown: 110 km/h
